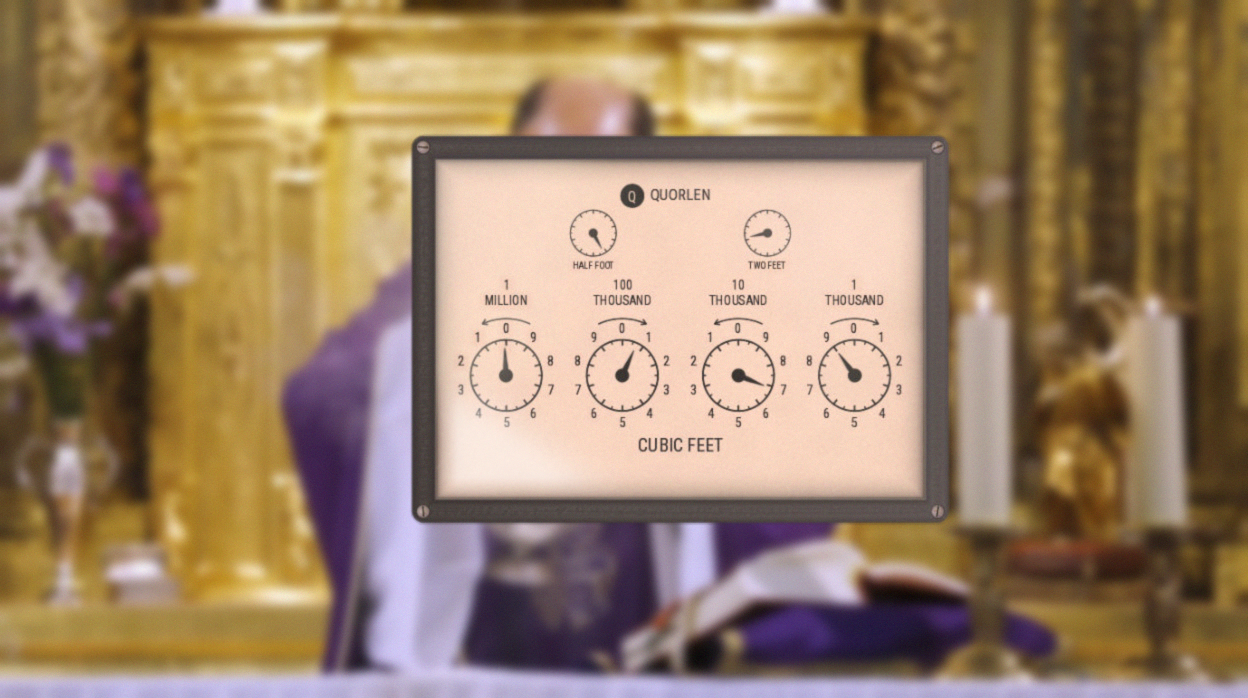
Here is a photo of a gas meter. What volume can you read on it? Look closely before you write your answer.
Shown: 6900 ft³
